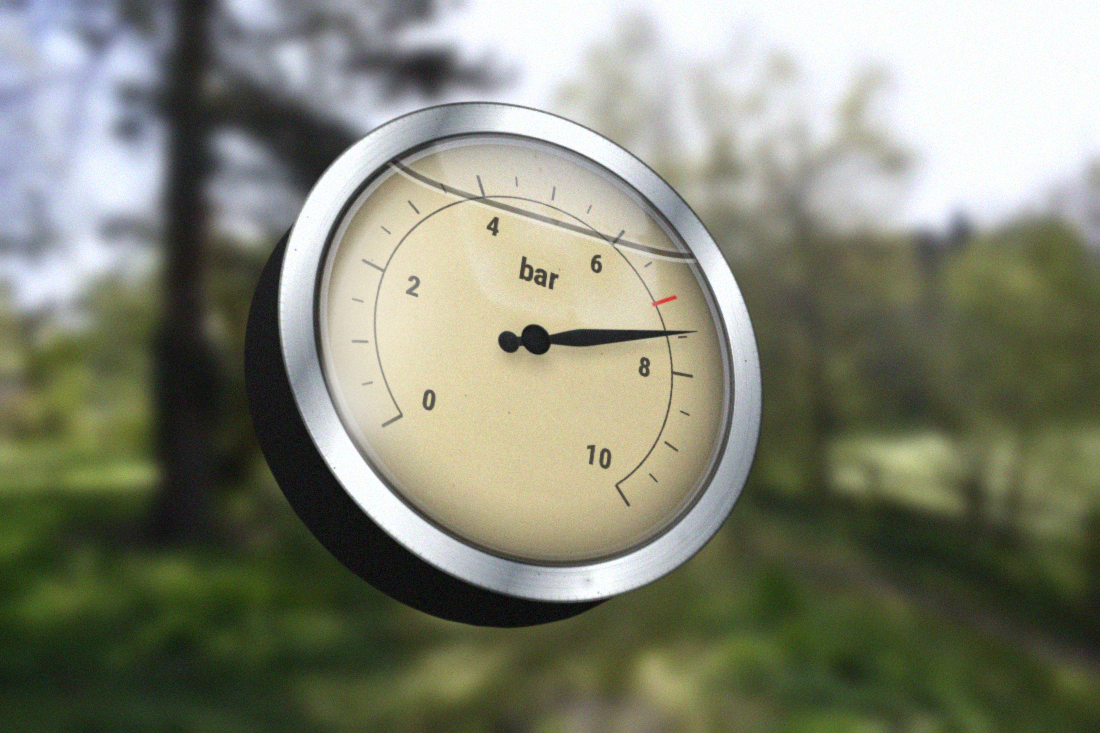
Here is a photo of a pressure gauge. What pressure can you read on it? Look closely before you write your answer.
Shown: 7.5 bar
